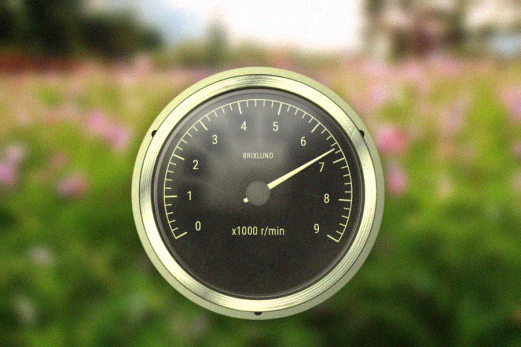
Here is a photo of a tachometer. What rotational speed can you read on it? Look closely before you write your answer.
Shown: 6700 rpm
